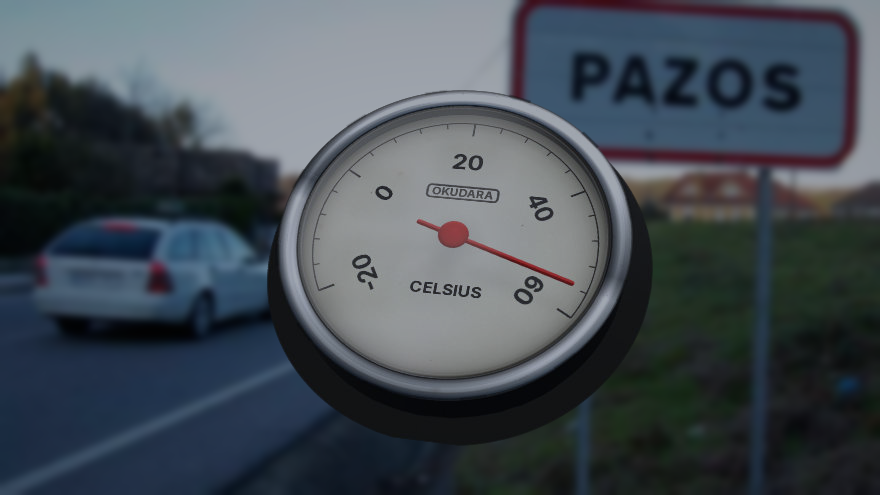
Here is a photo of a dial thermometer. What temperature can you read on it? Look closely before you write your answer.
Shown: 56 °C
